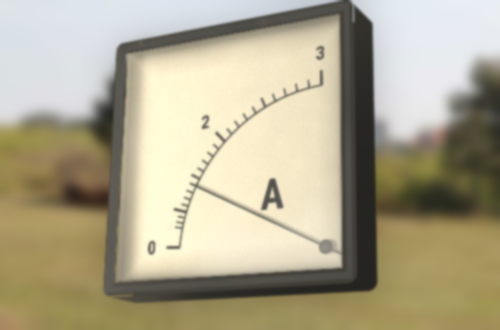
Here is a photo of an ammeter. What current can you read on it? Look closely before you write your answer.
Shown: 1.4 A
